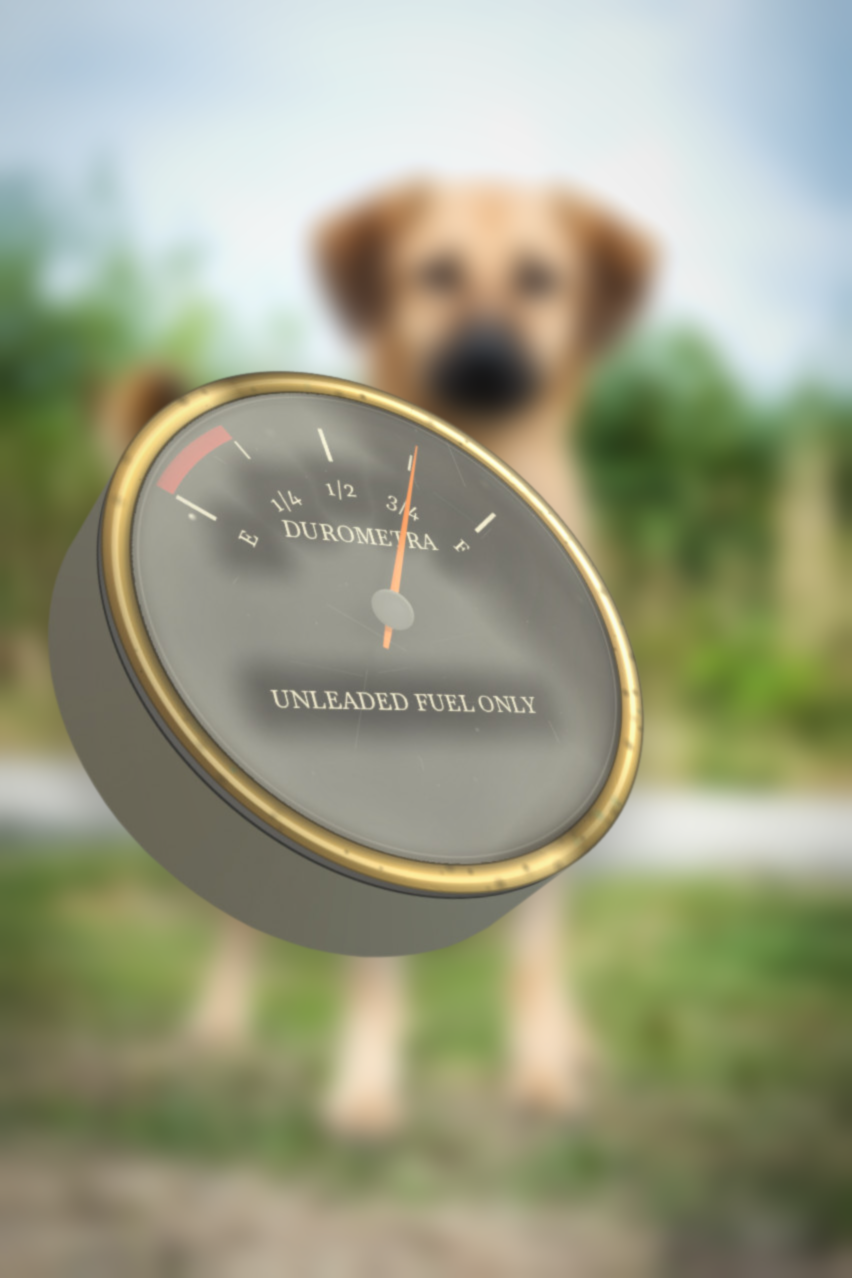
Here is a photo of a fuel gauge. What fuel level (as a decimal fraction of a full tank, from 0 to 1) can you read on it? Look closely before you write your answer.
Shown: 0.75
